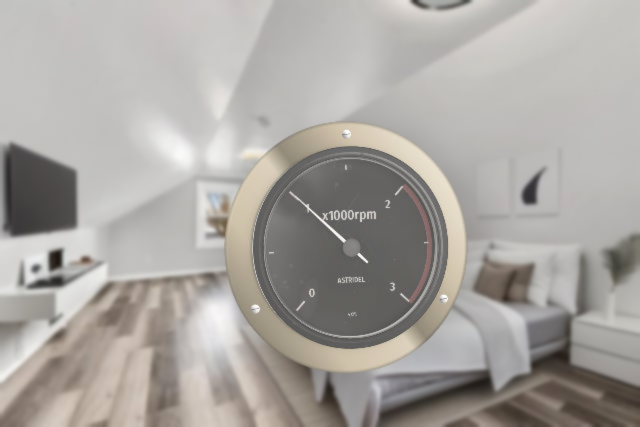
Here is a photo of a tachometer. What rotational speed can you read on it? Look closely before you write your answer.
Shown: 1000 rpm
